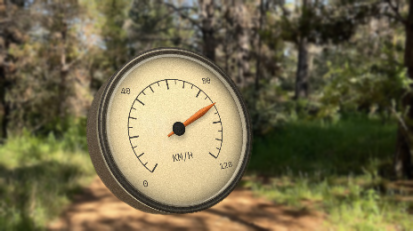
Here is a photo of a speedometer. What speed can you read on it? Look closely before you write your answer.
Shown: 90 km/h
